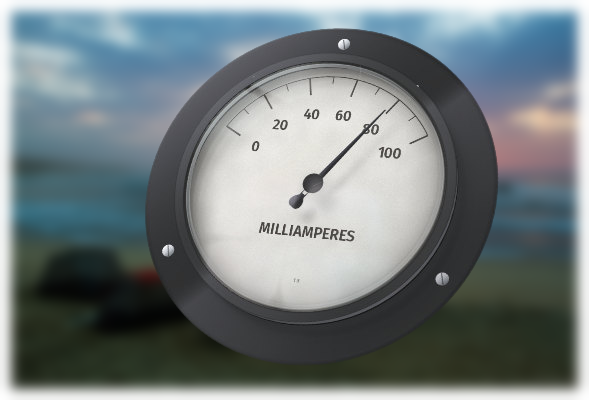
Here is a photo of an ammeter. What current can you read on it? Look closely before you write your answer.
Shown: 80 mA
